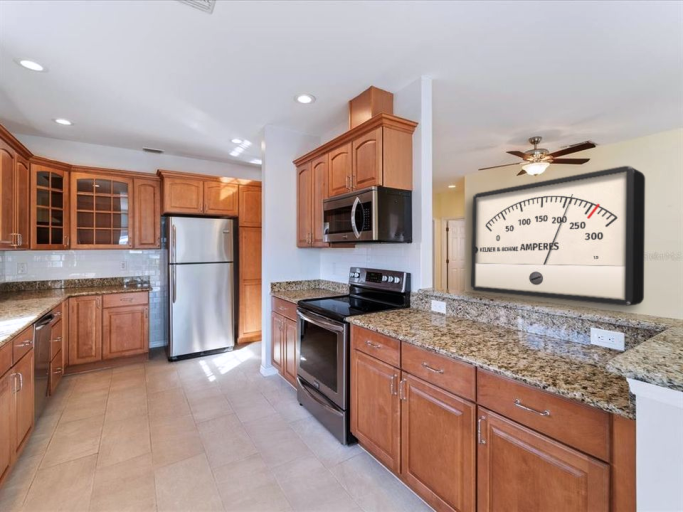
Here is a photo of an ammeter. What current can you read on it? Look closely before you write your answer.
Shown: 210 A
